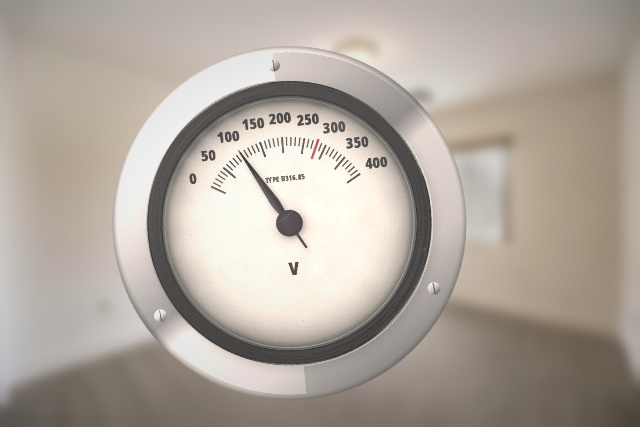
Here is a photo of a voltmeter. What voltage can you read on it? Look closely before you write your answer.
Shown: 100 V
